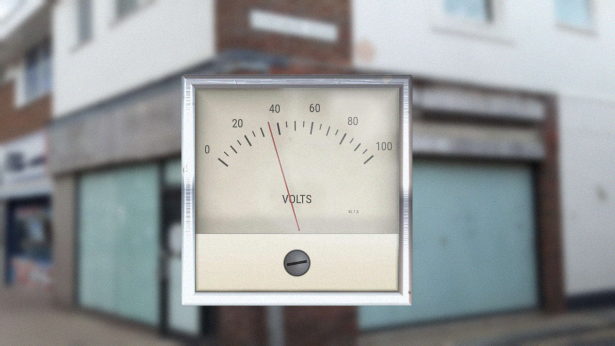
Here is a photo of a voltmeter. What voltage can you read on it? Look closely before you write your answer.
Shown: 35 V
